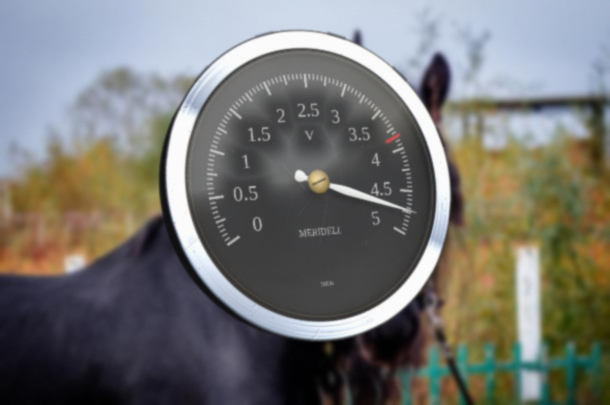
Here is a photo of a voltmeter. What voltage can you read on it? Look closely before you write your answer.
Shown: 4.75 V
